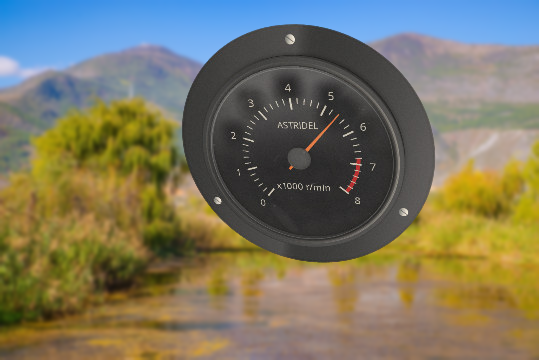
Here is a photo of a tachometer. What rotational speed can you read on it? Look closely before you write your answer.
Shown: 5400 rpm
